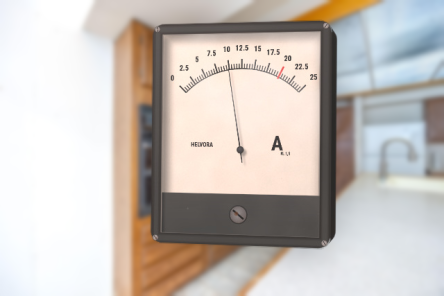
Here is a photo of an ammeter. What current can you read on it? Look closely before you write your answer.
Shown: 10 A
